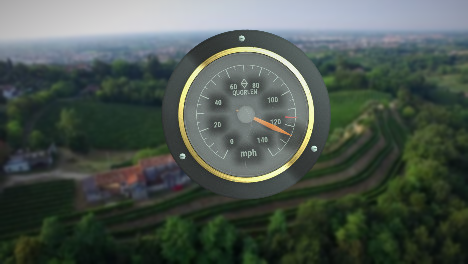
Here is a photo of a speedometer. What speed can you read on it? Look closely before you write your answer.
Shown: 125 mph
